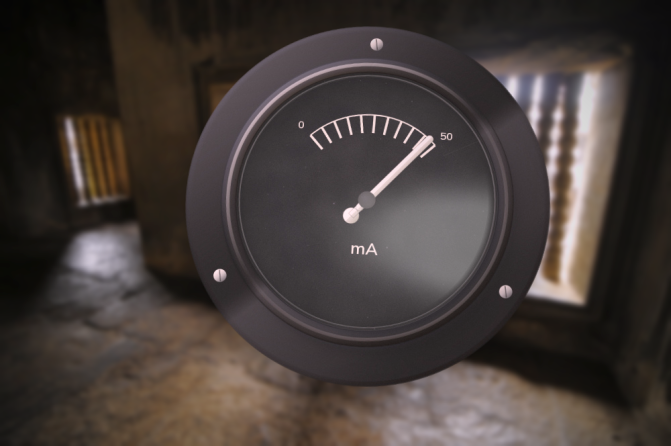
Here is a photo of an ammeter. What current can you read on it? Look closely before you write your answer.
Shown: 47.5 mA
